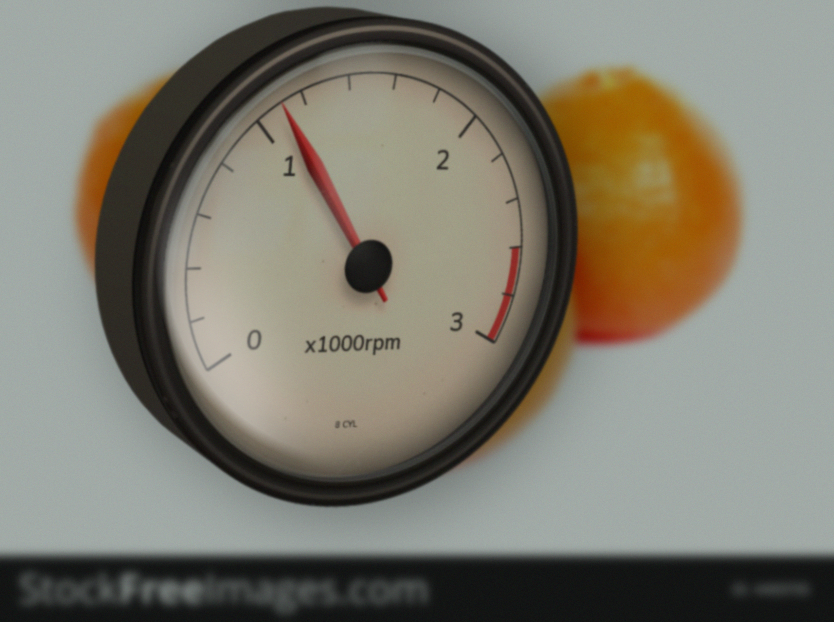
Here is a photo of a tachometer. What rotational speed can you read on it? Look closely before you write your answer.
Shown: 1100 rpm
